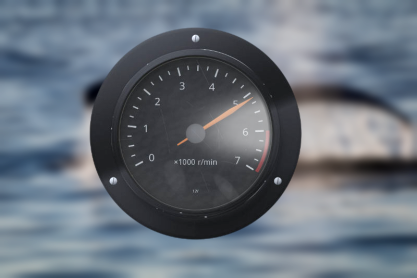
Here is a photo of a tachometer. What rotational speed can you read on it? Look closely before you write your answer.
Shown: 5125 rpm
